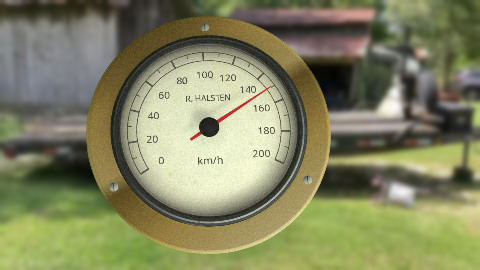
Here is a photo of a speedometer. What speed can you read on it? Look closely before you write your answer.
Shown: 150 km/h
